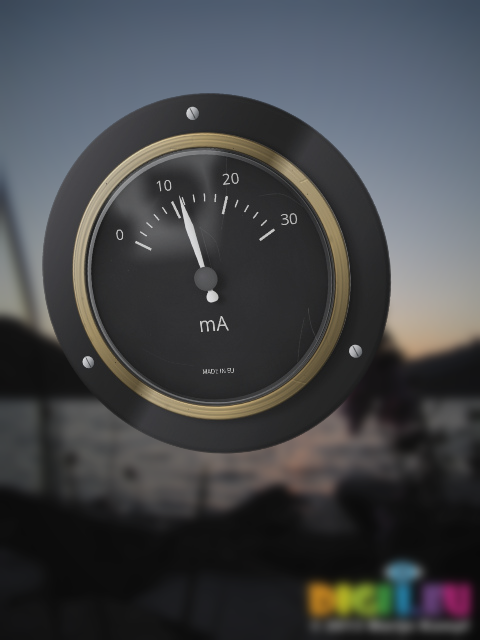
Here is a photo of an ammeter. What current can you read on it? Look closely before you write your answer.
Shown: 12 mA
